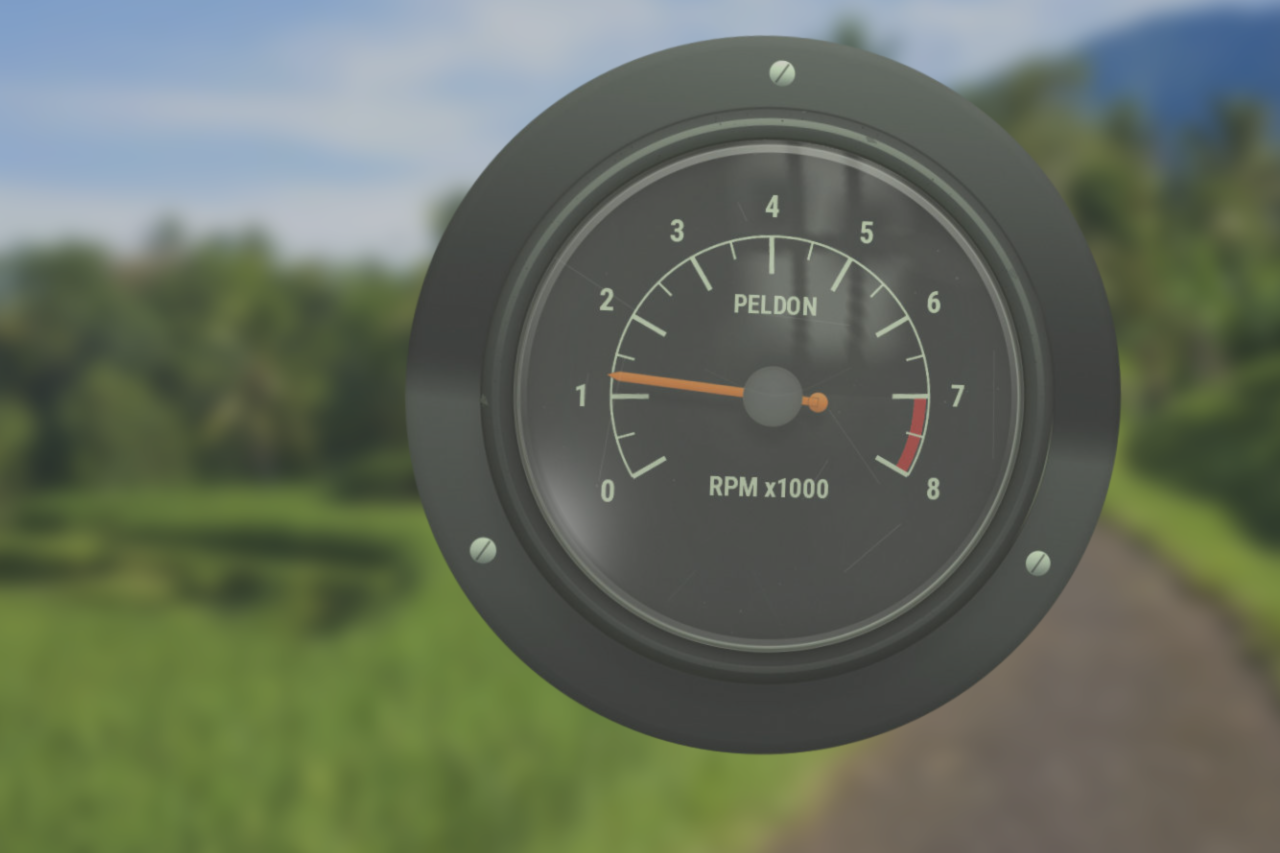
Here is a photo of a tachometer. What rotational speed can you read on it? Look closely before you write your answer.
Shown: 1250 rpm
